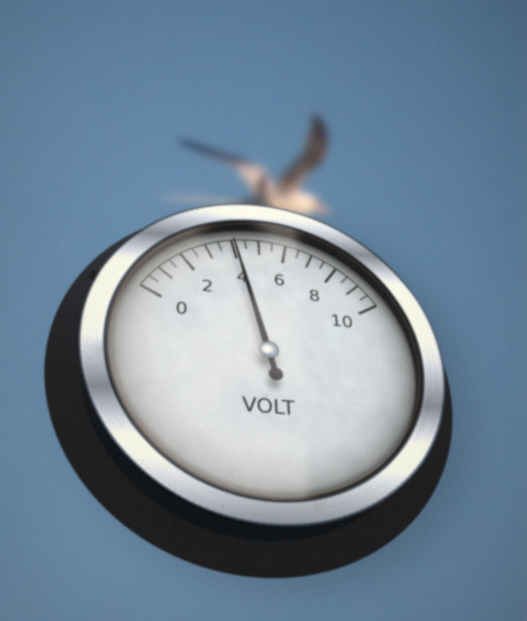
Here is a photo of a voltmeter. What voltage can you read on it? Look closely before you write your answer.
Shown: 4 V
